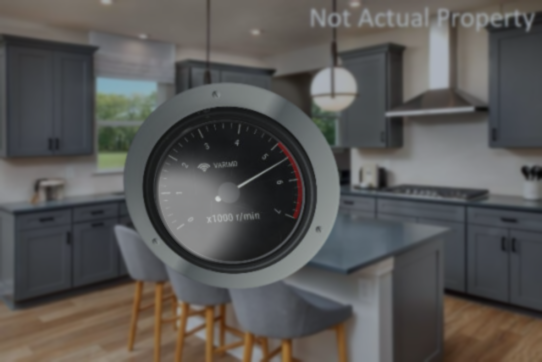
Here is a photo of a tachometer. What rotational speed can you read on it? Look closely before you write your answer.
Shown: 5400 rpm
